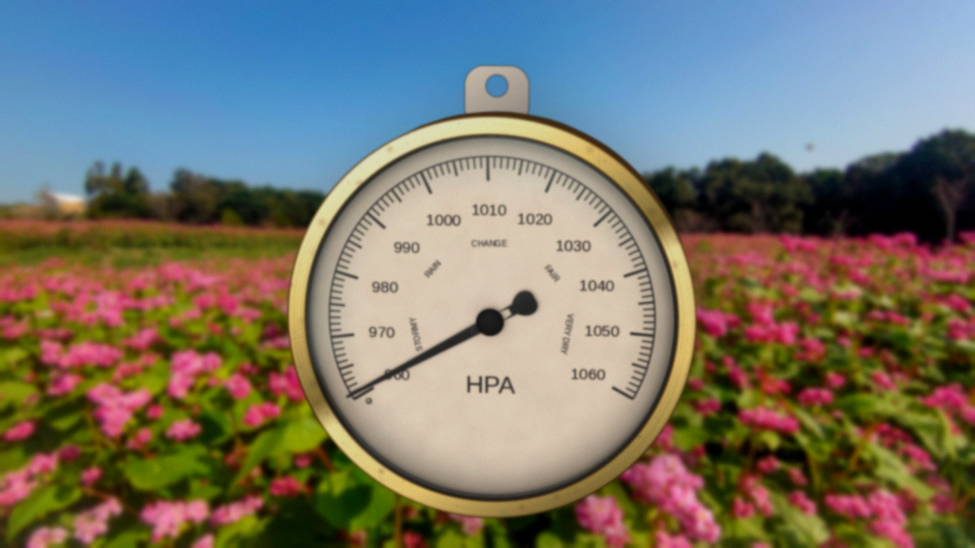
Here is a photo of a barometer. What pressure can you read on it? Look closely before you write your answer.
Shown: 961 hPa
